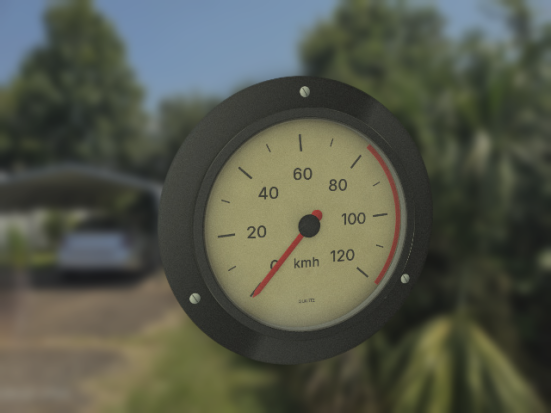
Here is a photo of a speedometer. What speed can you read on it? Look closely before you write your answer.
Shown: 0 km/h
